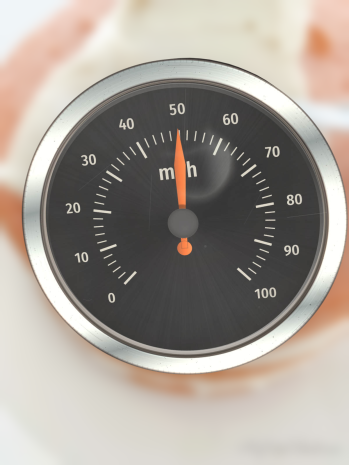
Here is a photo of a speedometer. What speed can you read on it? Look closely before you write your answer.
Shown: 50 mph
